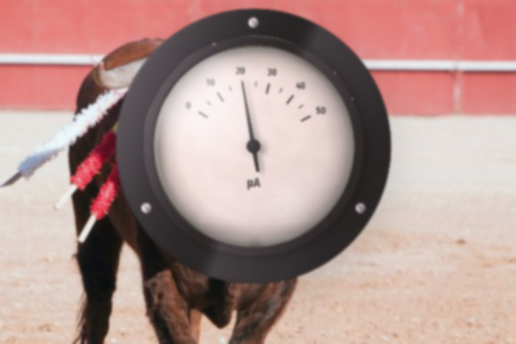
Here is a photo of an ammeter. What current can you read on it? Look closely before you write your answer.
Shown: 20 µA
